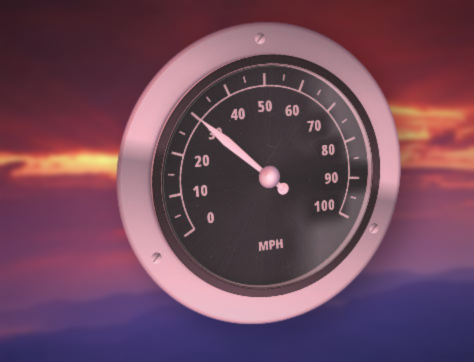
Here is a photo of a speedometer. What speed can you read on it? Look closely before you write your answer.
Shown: 30 mph
